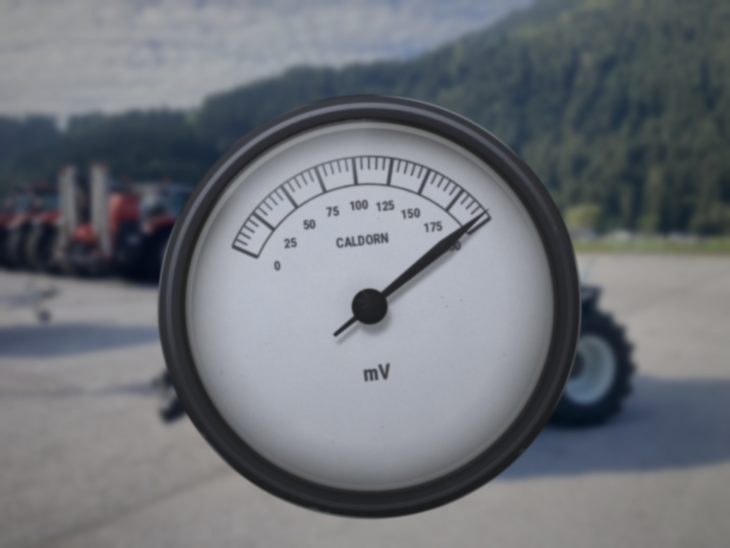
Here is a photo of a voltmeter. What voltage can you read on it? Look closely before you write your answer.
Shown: 195 mV
